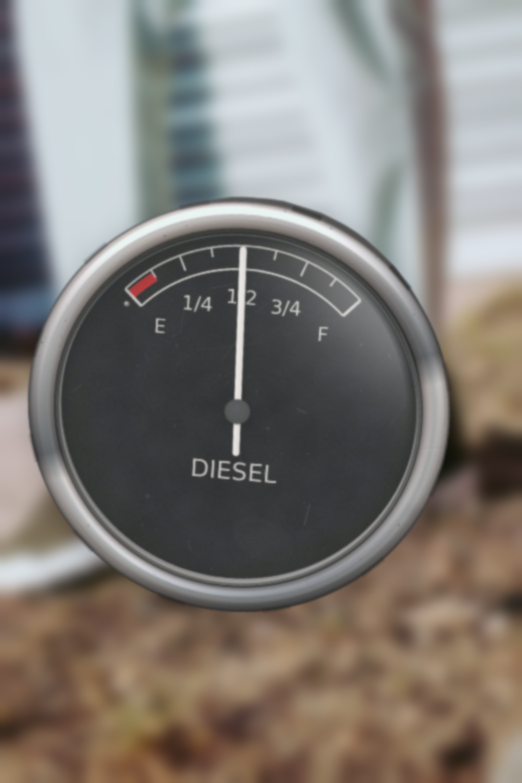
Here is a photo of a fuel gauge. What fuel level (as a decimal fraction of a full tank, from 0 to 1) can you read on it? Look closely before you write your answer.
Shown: 0.5
